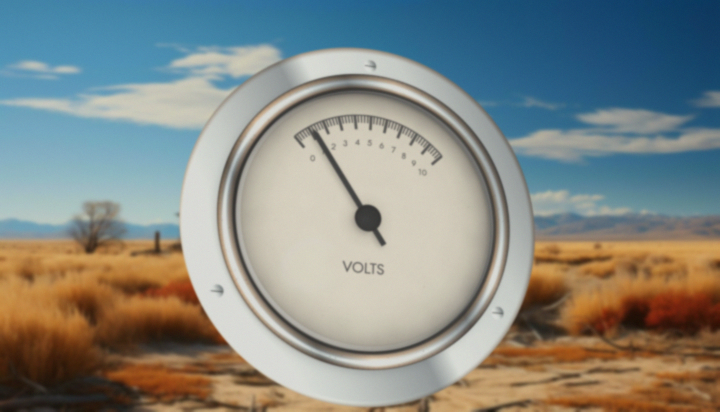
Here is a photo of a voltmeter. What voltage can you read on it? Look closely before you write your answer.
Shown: 1 V
